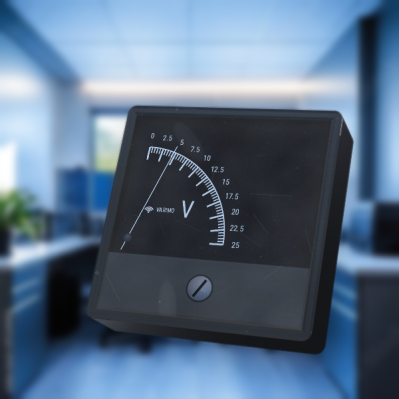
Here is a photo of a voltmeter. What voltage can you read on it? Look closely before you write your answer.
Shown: 5 V
